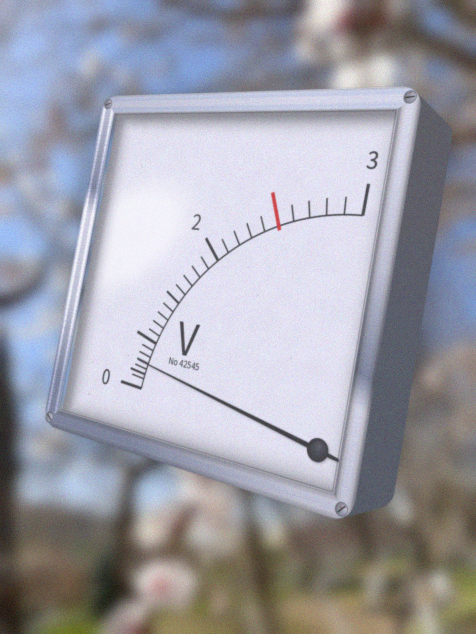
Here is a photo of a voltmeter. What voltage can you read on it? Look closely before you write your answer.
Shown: 0.7 V
